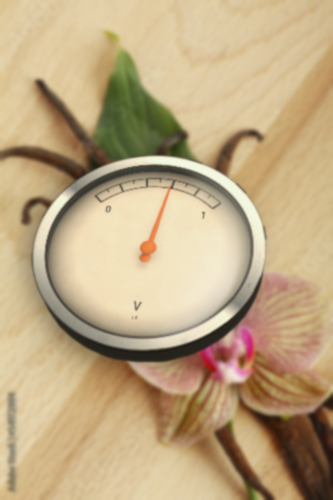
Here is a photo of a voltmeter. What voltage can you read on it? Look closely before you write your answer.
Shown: 0.6 V
